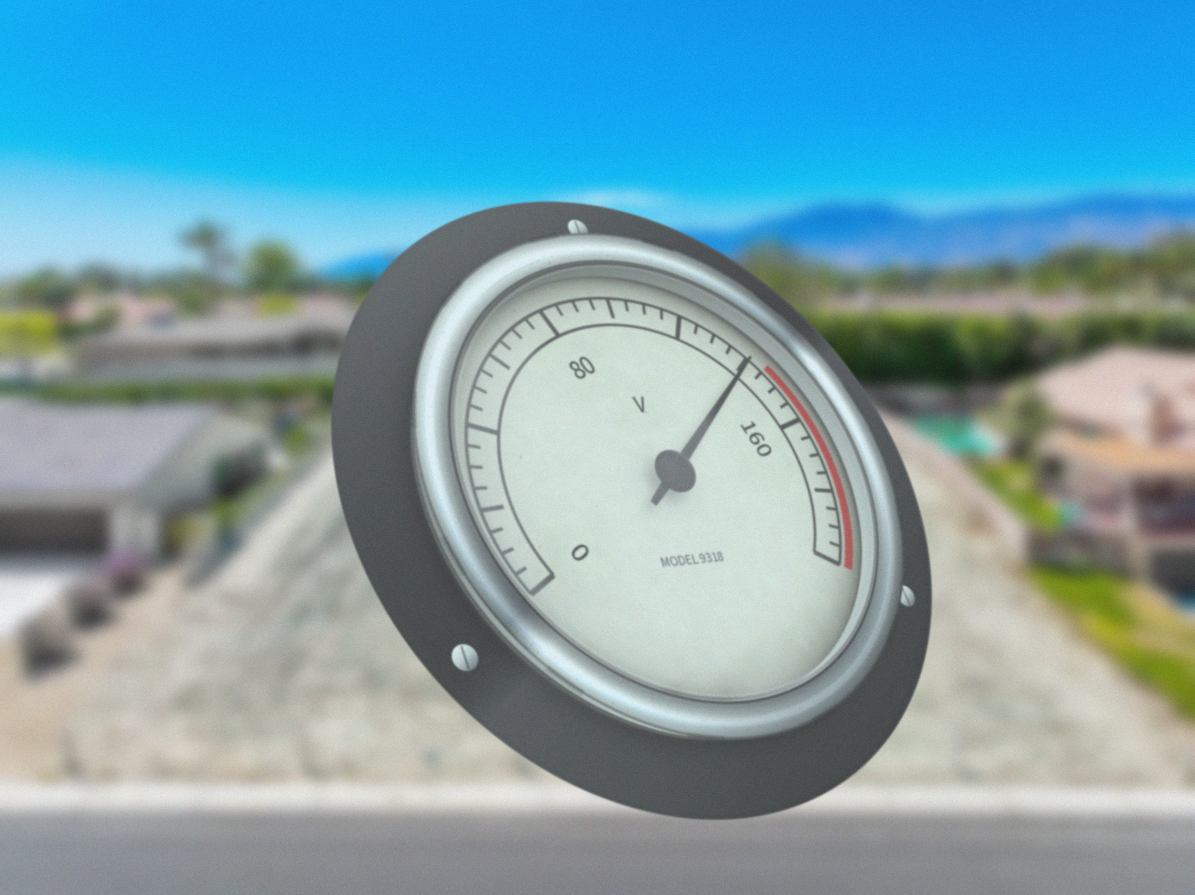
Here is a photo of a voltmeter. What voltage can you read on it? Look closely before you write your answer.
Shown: 140 V
